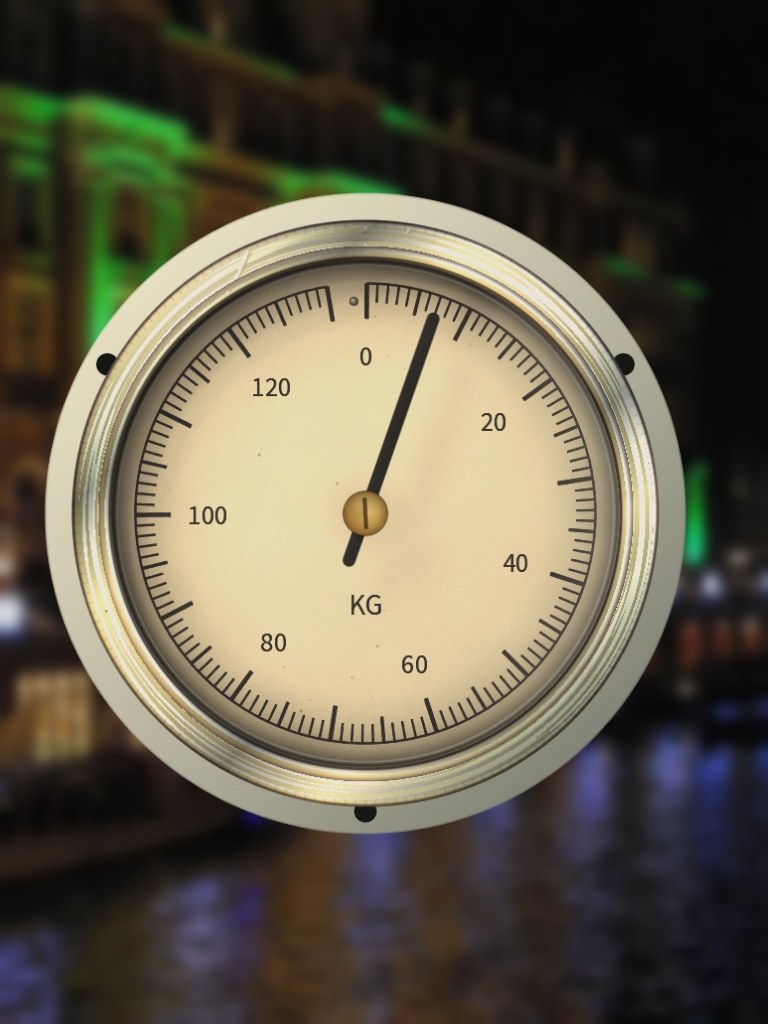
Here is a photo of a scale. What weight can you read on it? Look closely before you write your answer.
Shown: 7 kg
